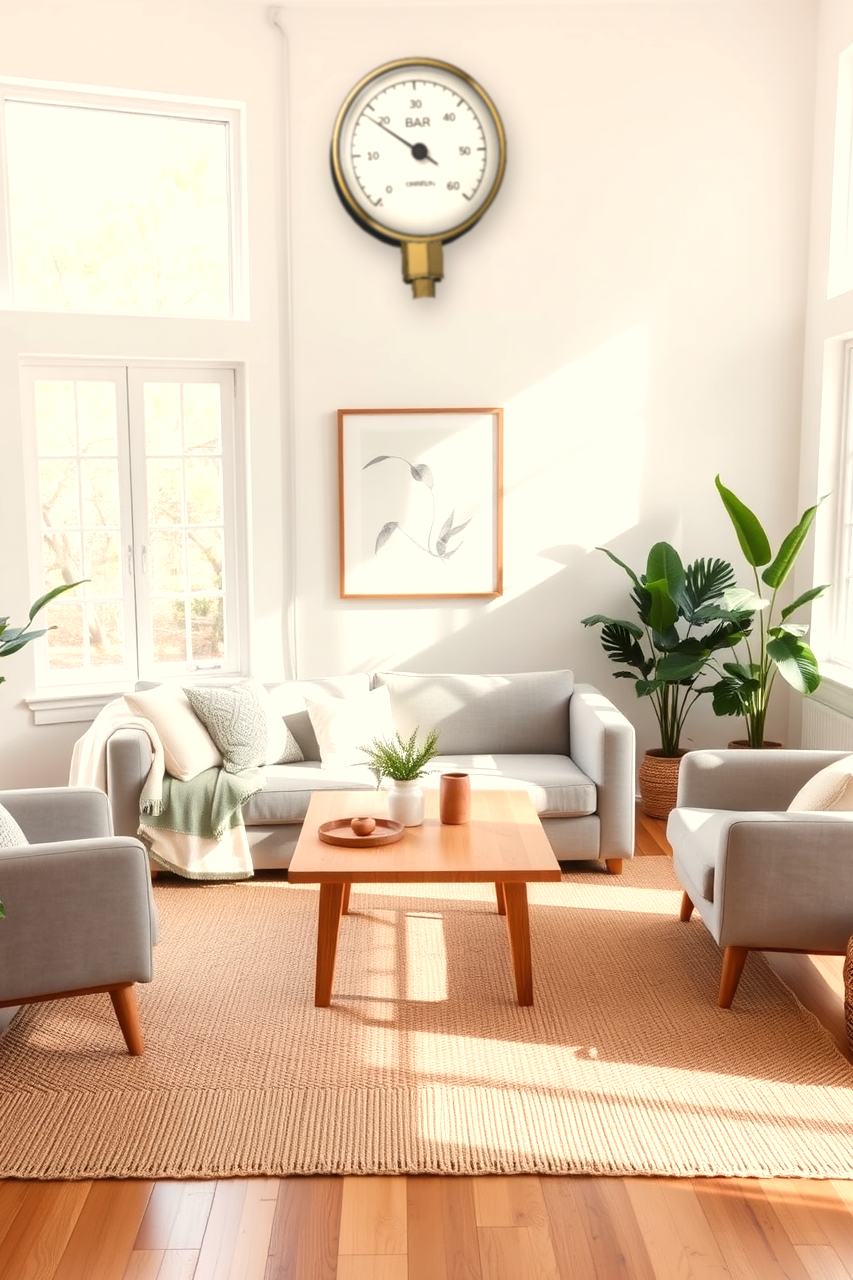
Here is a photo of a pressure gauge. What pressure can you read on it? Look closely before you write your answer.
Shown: 18 bar
